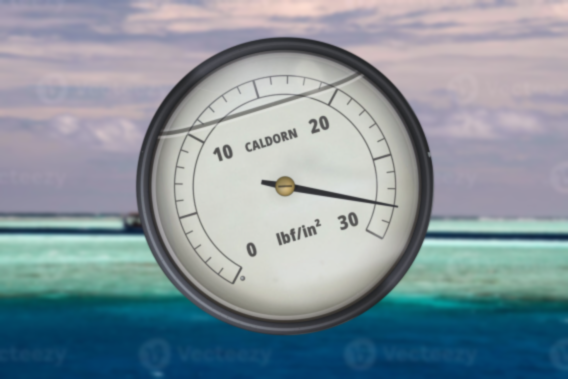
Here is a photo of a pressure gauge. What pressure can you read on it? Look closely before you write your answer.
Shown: 28 psi
